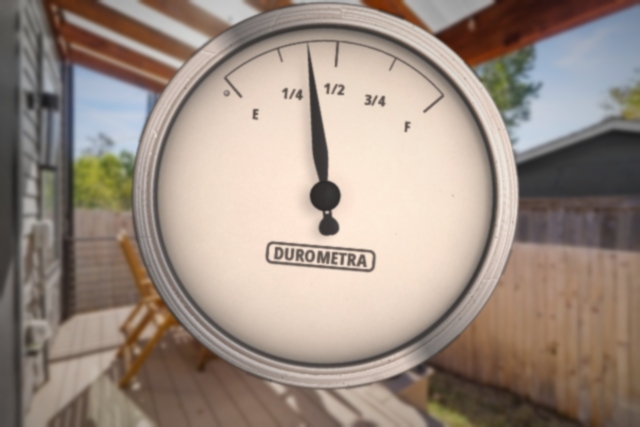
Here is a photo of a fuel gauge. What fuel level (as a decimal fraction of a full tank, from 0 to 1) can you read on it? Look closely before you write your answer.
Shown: 0.375
